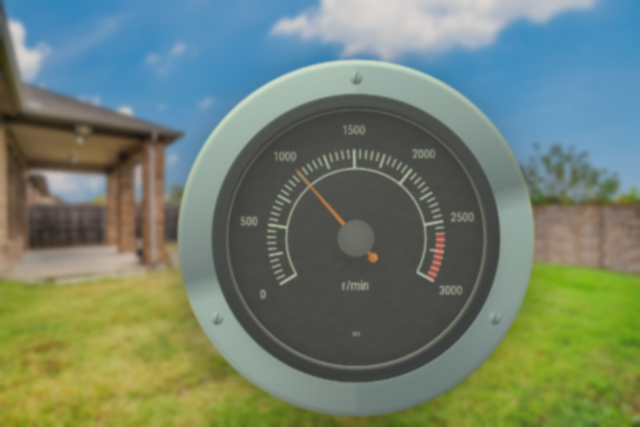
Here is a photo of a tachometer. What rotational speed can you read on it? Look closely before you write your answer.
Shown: 1000 rpm
